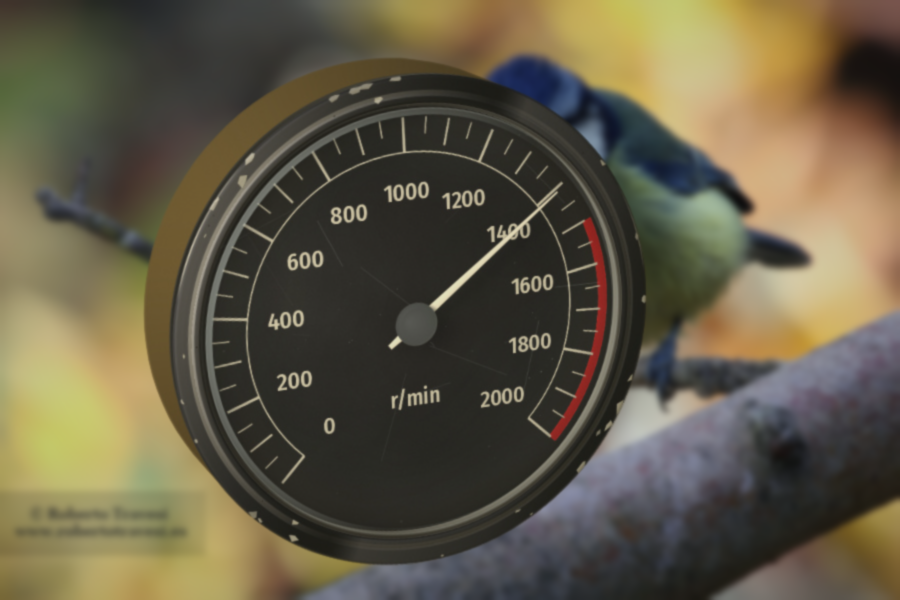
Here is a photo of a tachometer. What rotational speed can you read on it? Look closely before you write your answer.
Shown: 1400 rpm
